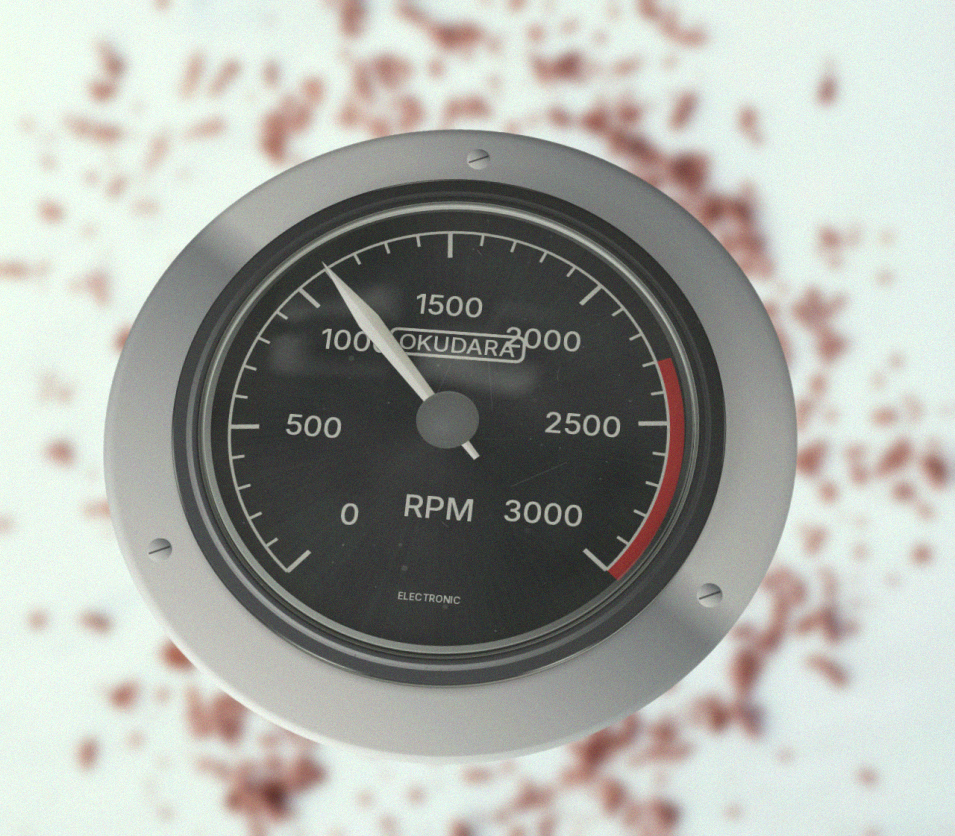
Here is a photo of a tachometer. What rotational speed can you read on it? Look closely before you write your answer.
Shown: 1100 rpm
